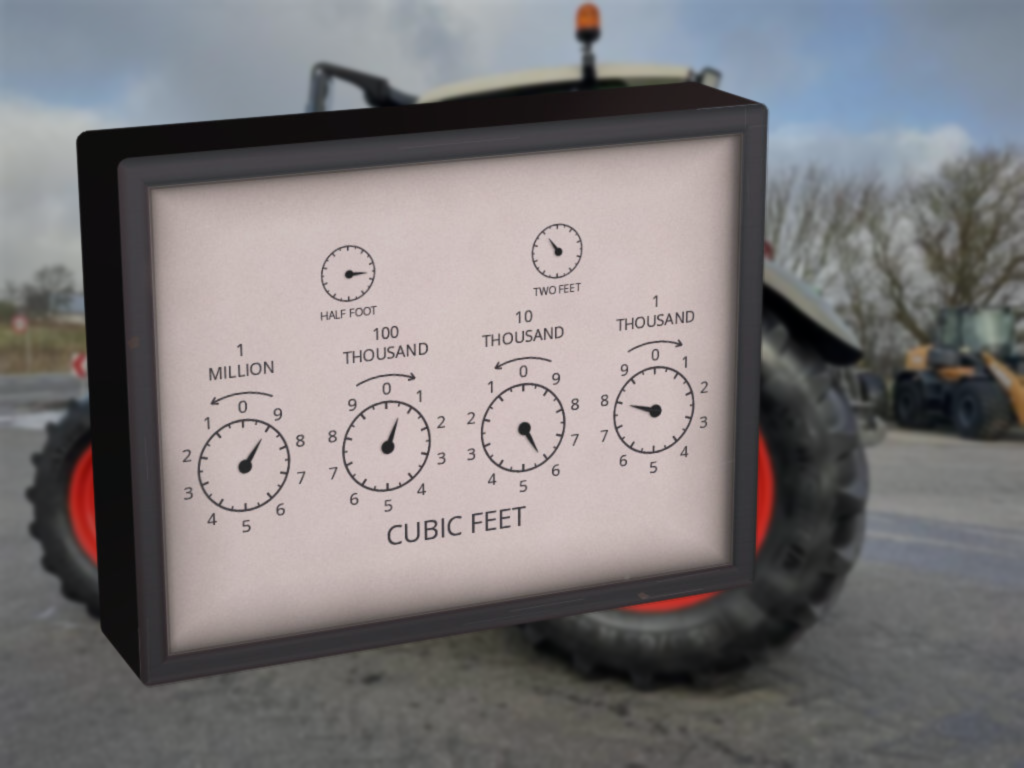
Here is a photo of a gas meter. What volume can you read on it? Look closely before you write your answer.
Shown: 905800 ft³
